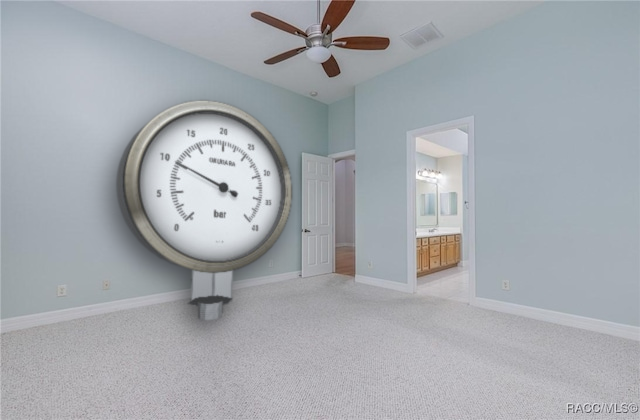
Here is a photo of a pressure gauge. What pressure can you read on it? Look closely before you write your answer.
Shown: 10 bar
